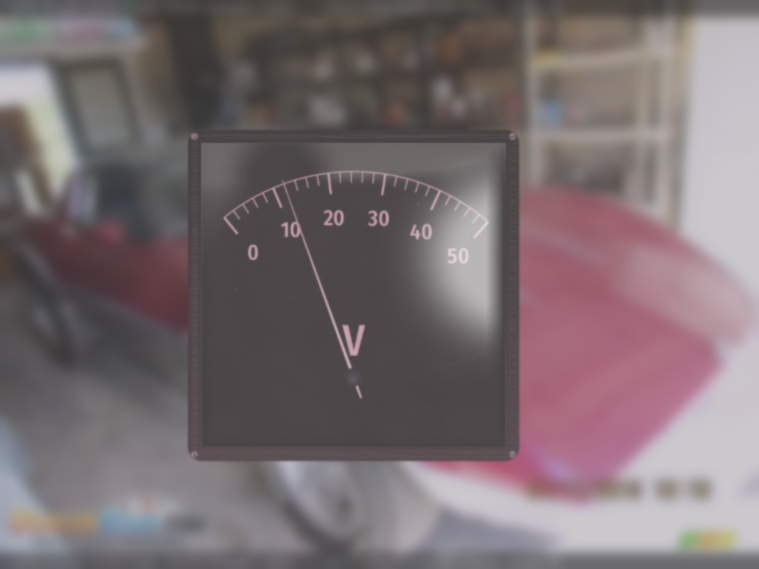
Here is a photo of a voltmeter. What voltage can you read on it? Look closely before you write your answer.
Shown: 12 V
